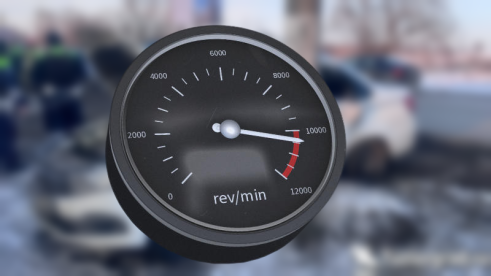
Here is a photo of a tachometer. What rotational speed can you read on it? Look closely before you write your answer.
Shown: 10500 rpm
